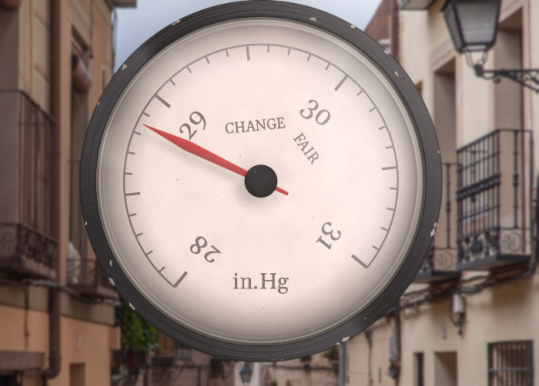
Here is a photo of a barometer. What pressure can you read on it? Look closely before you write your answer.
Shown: 28.85 inHg
